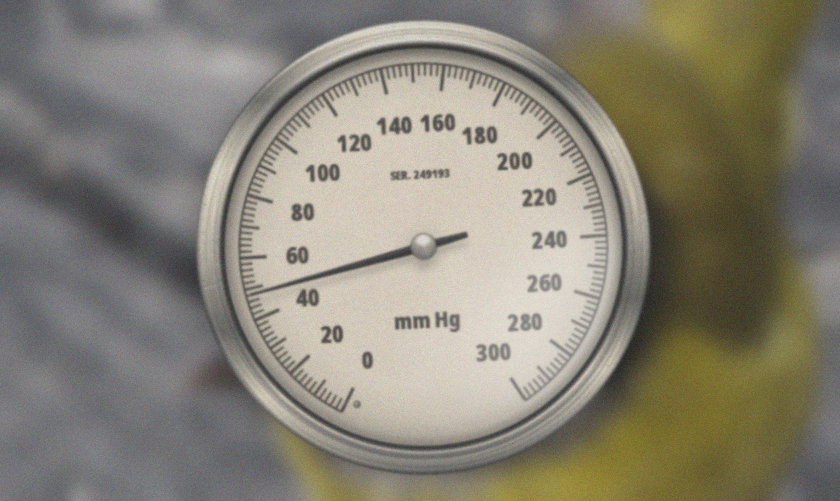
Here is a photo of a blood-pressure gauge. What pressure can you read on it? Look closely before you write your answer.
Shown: 48 mmHg
